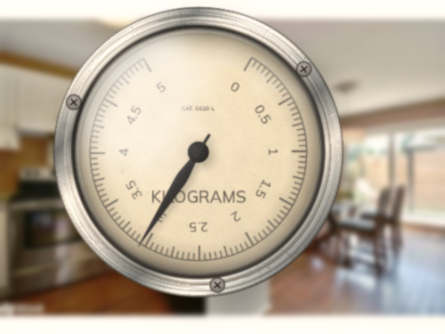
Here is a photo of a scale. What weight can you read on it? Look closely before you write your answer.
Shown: 3.05 kg
